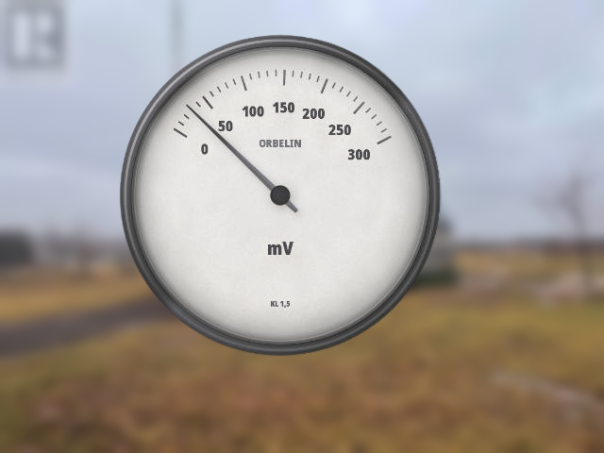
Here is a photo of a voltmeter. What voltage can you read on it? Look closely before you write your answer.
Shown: 30 mV
